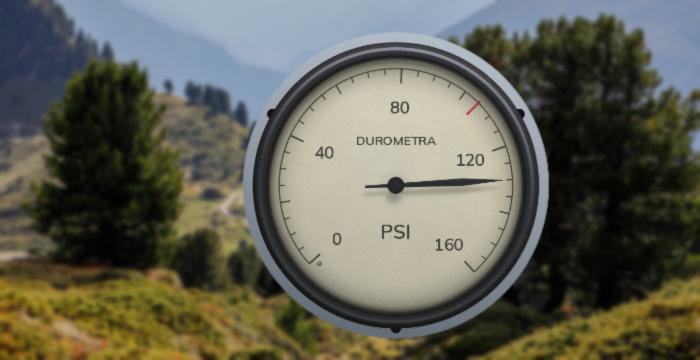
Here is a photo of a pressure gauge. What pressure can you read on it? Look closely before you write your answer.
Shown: 130 psi
